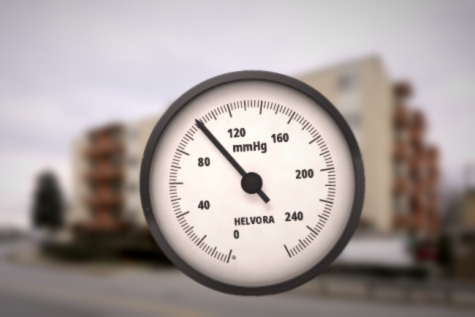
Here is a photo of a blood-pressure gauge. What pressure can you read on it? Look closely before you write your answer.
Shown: 100 mmHg
